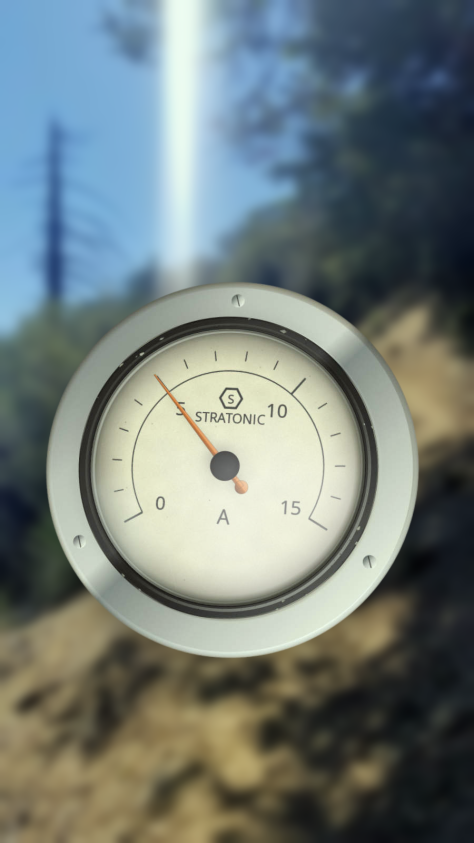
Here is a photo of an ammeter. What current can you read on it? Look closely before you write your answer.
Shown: 5 A
